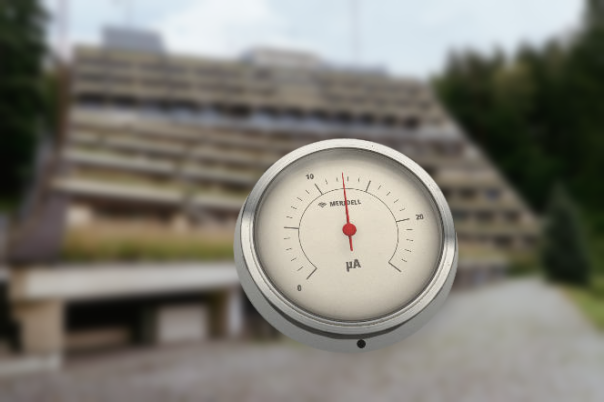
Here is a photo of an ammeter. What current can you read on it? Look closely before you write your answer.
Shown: 12.5 µA
